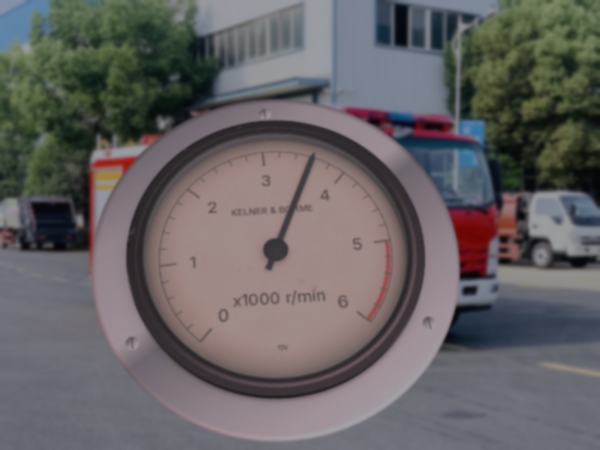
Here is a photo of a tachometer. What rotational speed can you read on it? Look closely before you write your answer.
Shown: 3600 rpm
